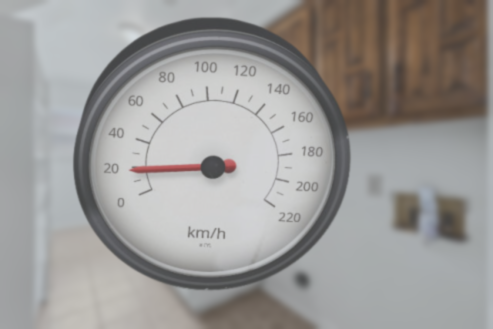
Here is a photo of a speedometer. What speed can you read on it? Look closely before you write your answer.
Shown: 20 km/h
